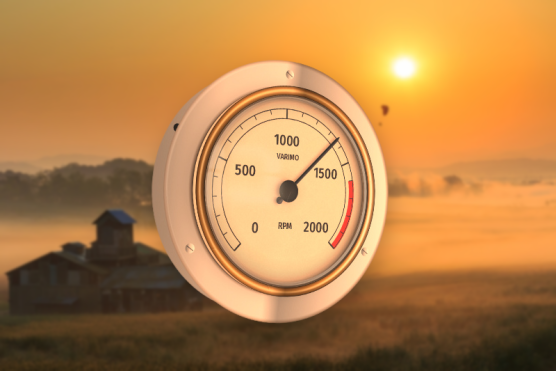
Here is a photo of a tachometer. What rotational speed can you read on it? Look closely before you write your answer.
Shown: 1350 rpm
